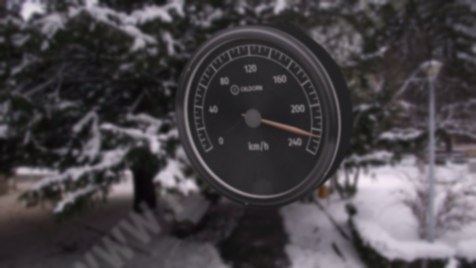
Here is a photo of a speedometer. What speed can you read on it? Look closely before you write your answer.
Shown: 225 km/h
